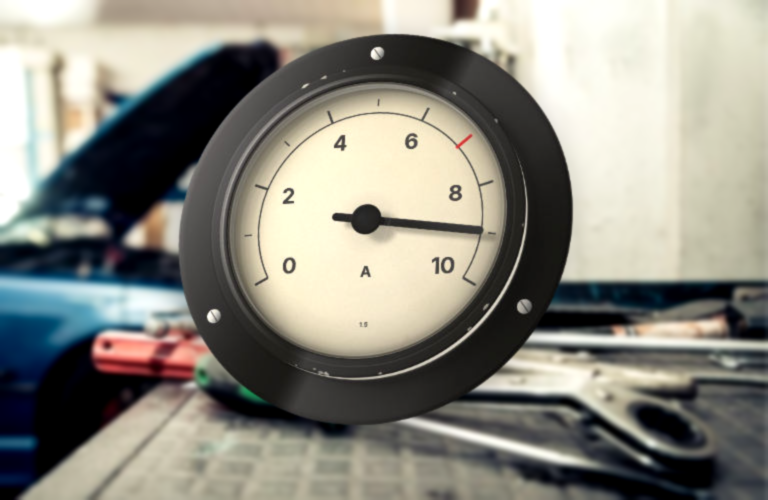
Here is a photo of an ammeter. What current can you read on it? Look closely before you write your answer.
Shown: 9 A
